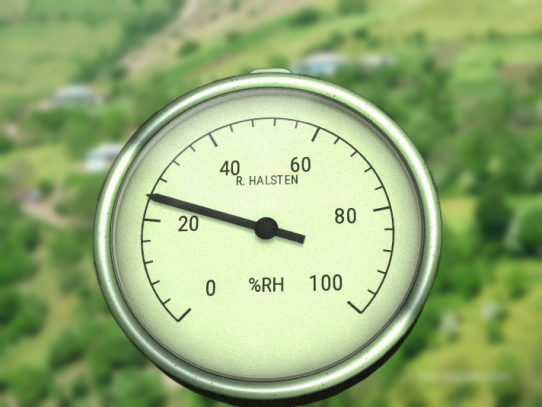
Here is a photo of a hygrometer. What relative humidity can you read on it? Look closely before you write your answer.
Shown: 24 %
